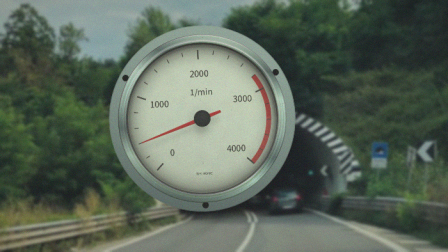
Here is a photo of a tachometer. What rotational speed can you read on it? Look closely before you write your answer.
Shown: 400 rpm
